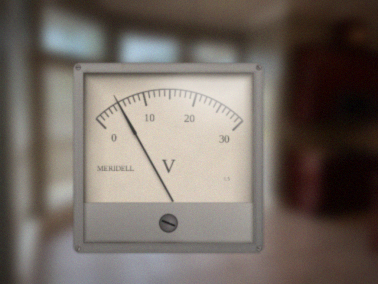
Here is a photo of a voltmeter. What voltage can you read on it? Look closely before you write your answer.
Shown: 5 V
